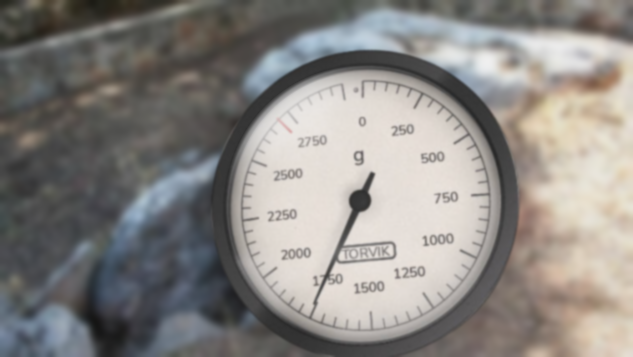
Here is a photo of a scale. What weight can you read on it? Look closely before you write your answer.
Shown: 1750 g
